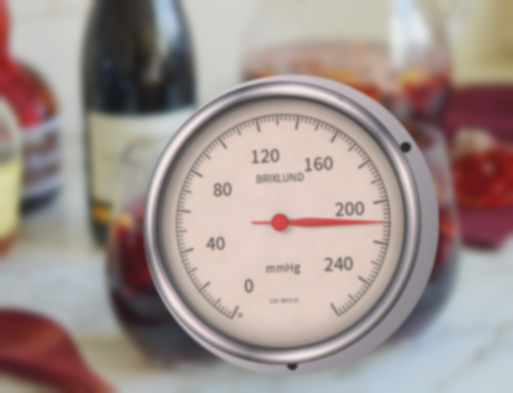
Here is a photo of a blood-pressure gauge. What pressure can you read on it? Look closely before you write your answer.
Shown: 210 mmHg
